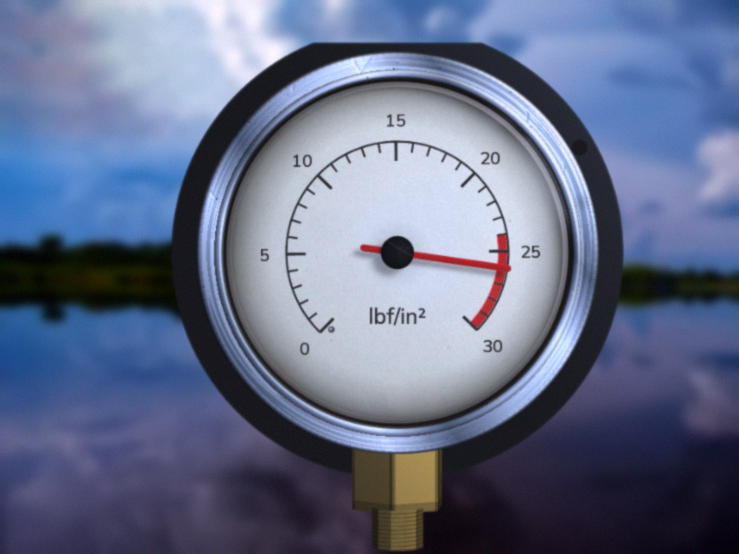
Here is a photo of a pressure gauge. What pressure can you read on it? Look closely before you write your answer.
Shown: 26 psi
